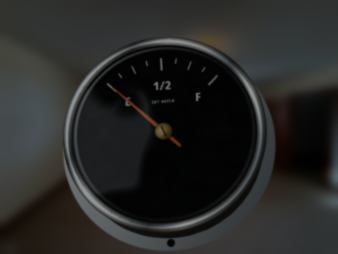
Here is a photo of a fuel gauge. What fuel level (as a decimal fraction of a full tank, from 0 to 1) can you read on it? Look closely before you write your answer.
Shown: 0
